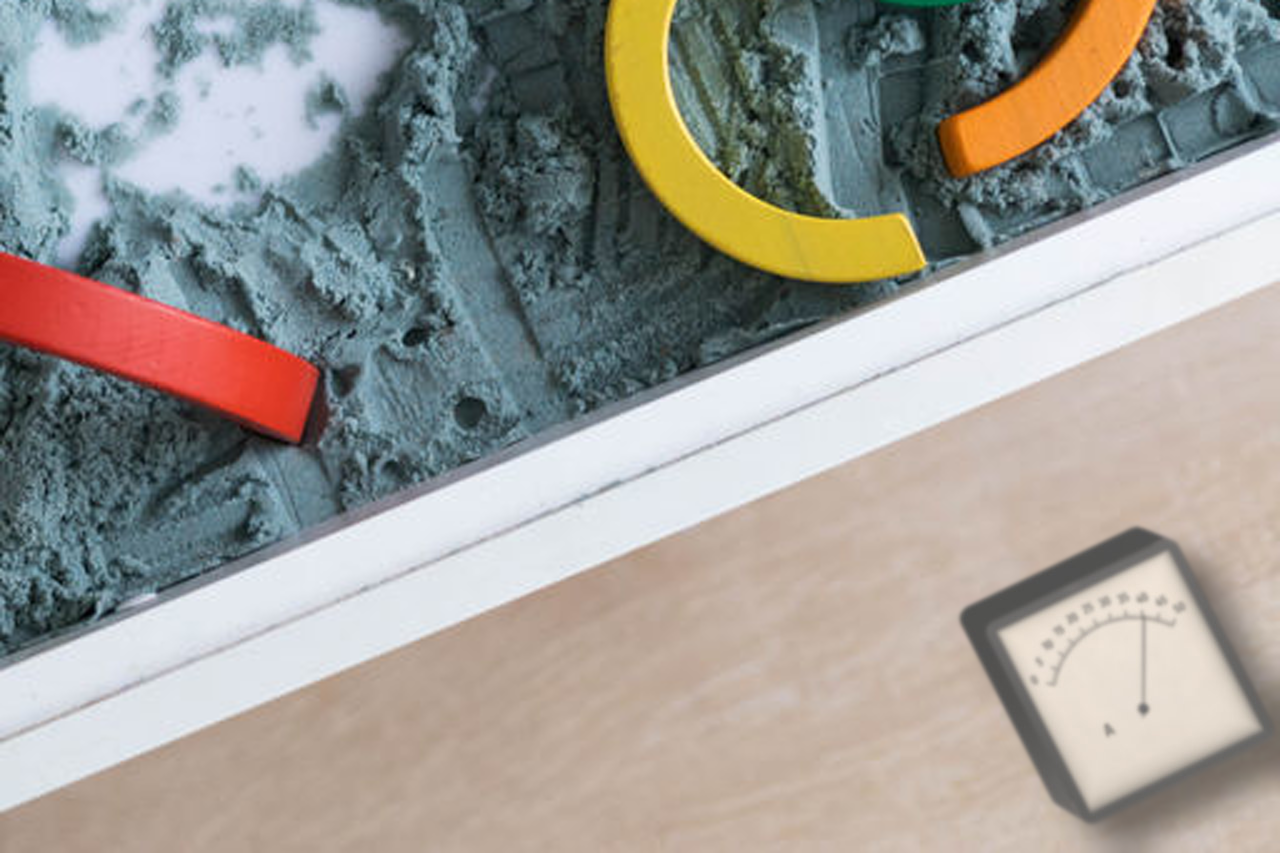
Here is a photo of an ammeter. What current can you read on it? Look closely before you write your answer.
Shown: 40 A
